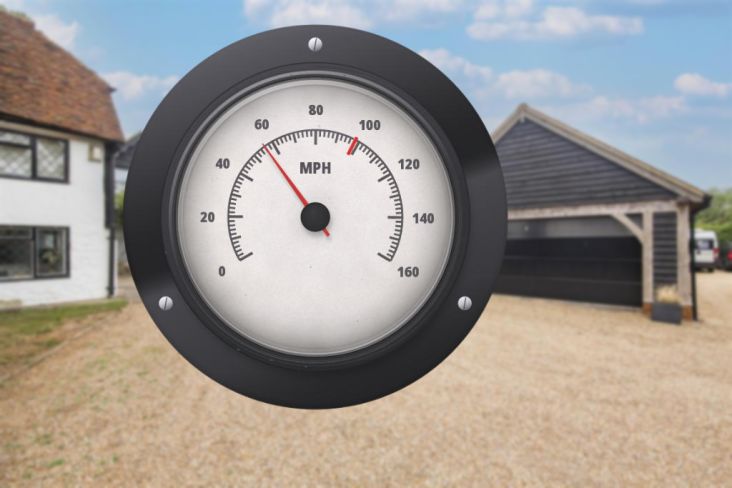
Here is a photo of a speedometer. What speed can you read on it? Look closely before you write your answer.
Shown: 56 mph
